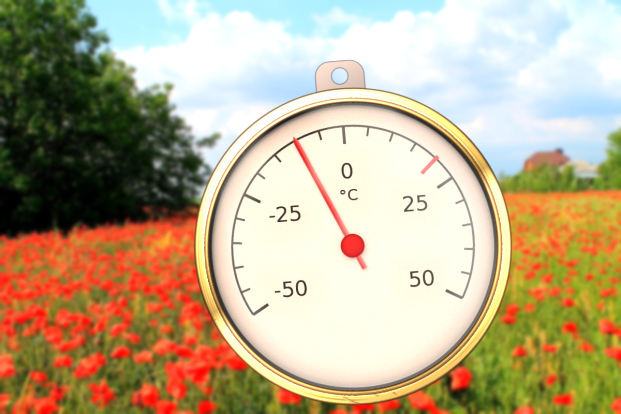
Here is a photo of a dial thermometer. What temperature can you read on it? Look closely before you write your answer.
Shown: -10 °C
